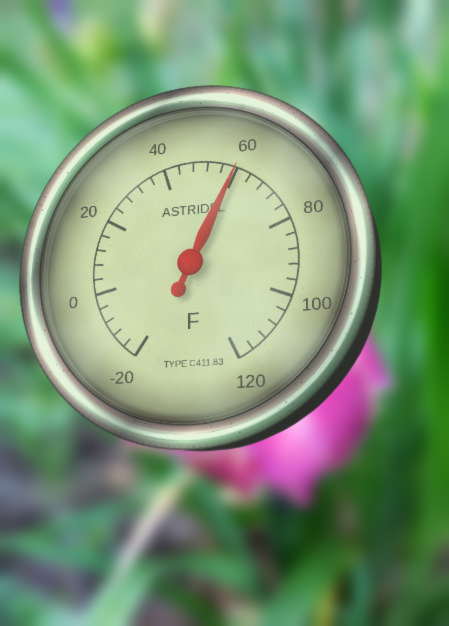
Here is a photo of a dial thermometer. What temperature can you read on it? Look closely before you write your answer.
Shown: 60 °F
